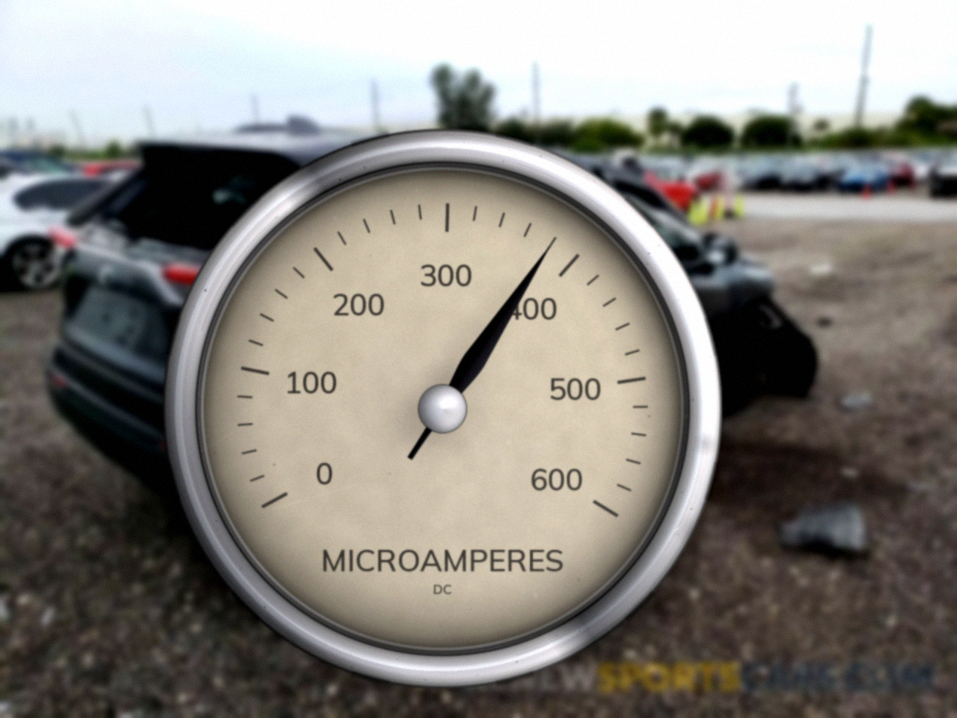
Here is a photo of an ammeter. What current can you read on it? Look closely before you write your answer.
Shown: 380 µA
